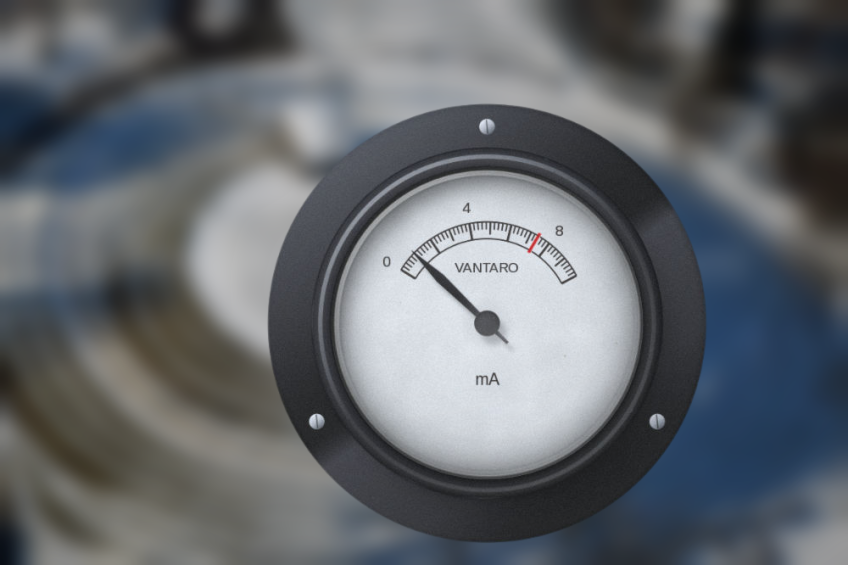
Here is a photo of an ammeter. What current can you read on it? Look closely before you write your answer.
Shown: 1 mA
